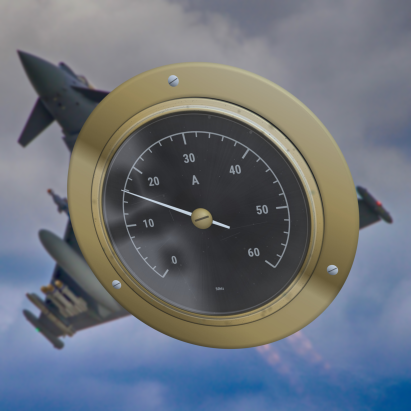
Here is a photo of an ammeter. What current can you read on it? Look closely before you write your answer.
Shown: 16 A
